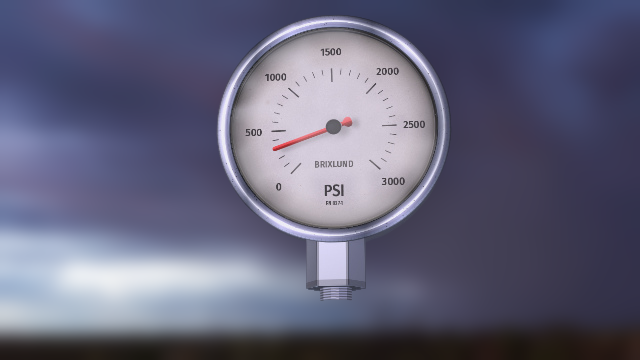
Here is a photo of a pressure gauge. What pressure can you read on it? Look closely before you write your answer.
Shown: 300 psi
